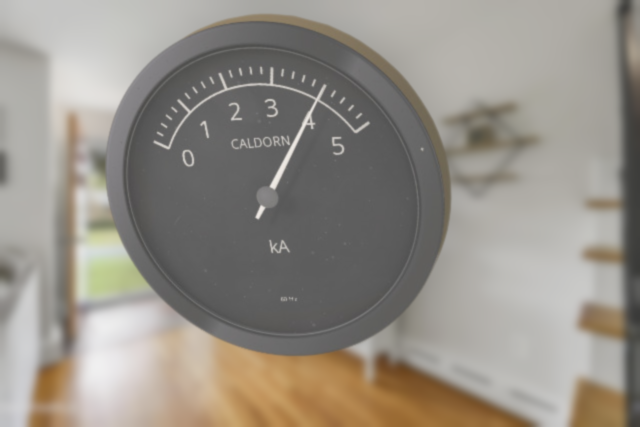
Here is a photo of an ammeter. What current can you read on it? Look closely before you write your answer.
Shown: 4 kA
